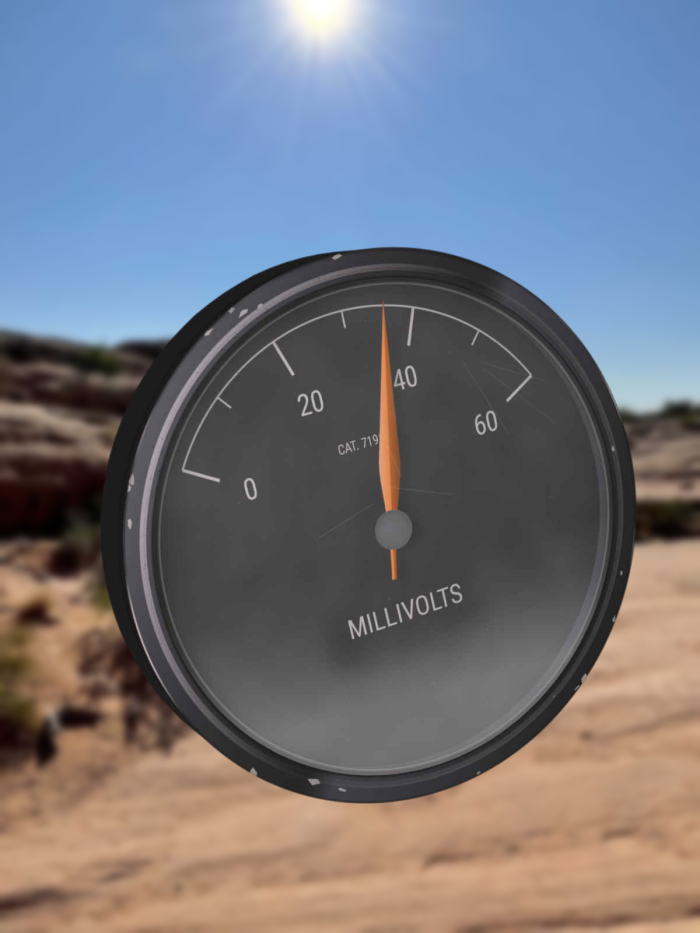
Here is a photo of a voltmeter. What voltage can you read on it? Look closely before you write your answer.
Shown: 35 mV
